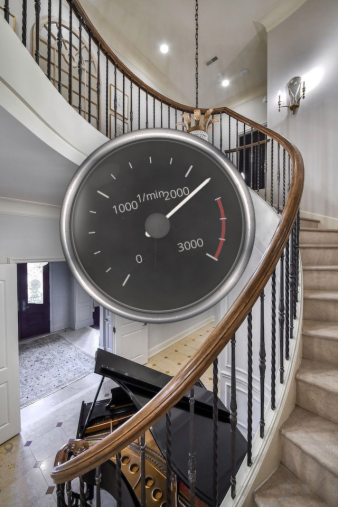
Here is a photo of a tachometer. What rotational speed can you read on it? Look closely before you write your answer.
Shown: 2200 rpm
